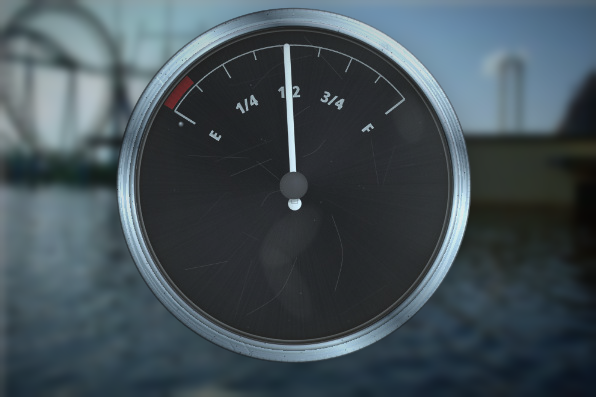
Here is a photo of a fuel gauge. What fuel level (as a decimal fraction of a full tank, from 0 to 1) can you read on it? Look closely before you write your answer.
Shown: 0.5
